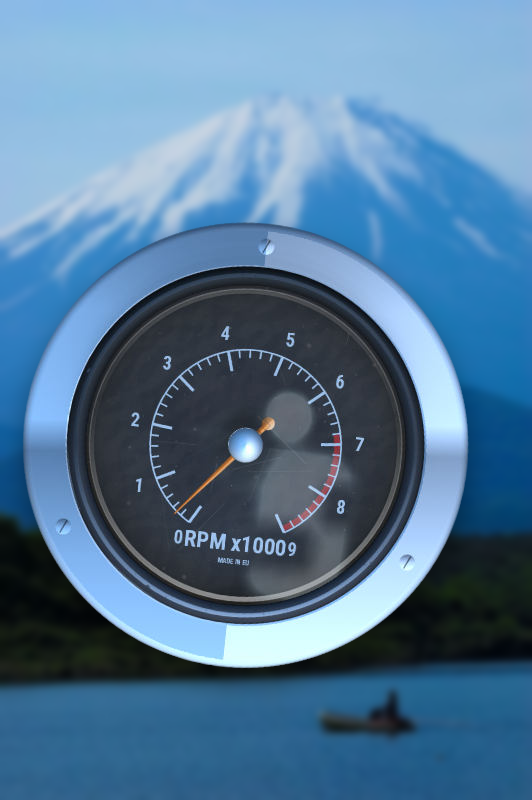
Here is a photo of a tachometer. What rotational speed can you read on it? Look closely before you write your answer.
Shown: 300 rpm
